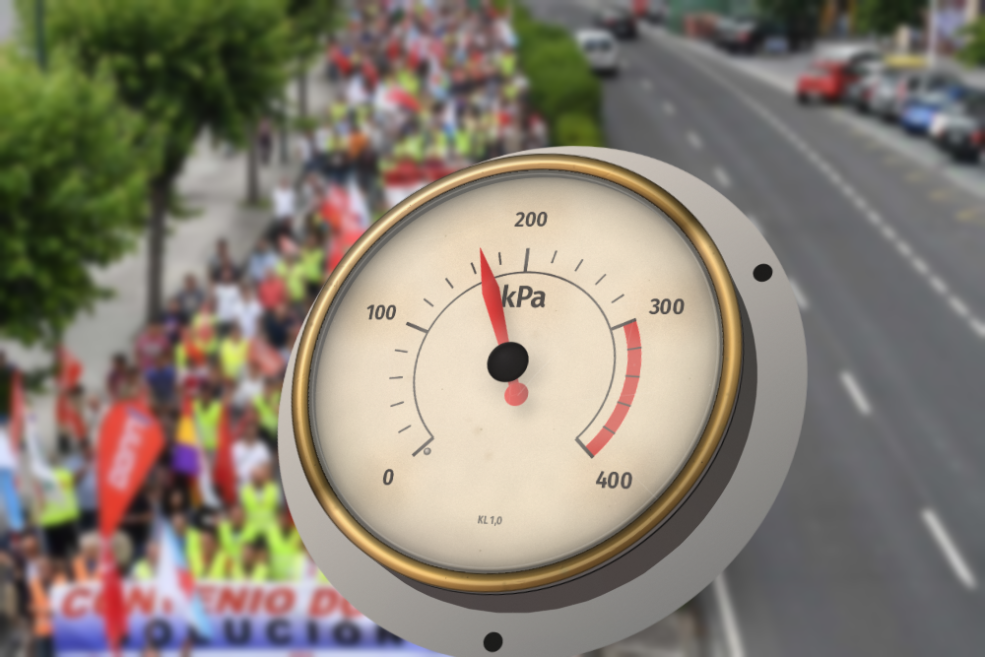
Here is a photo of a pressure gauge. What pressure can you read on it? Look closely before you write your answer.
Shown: 170 kPa
